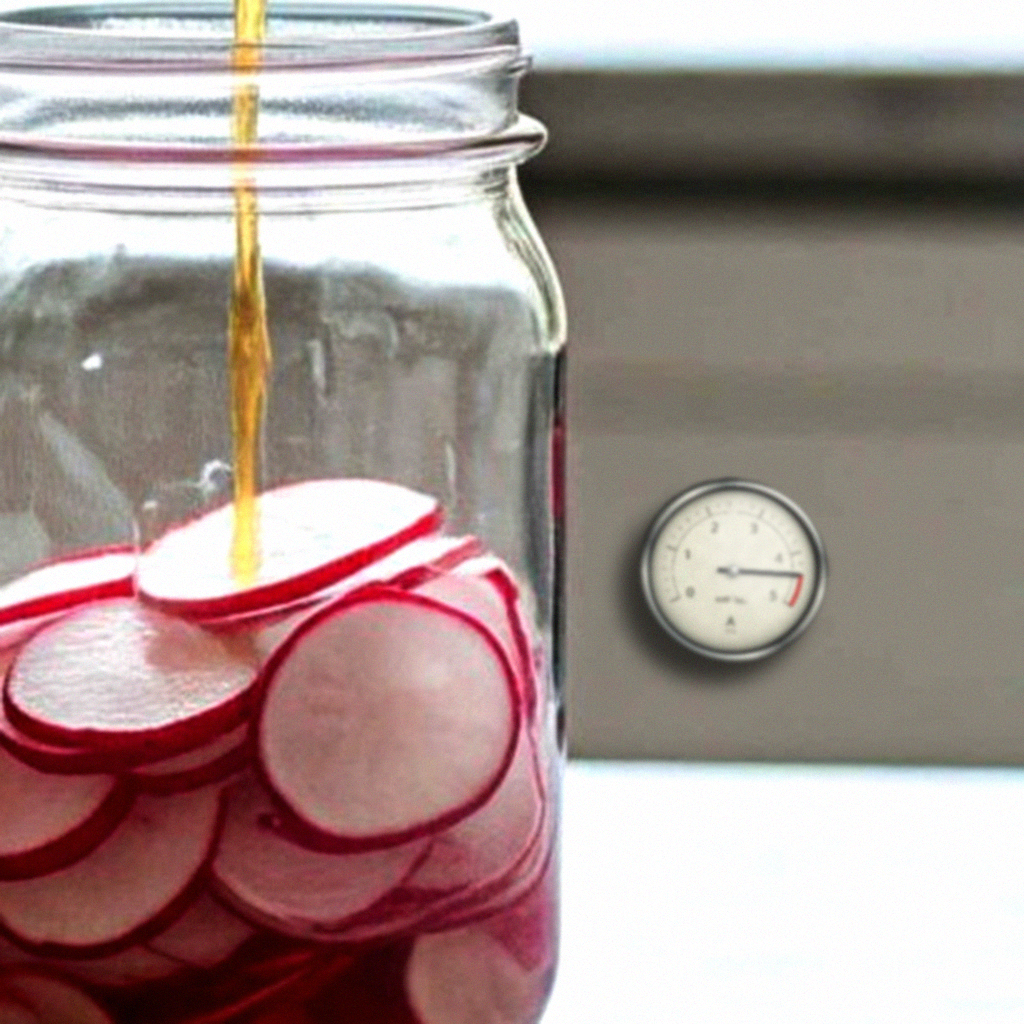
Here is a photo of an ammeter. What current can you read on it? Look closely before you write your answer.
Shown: 4.4 A
